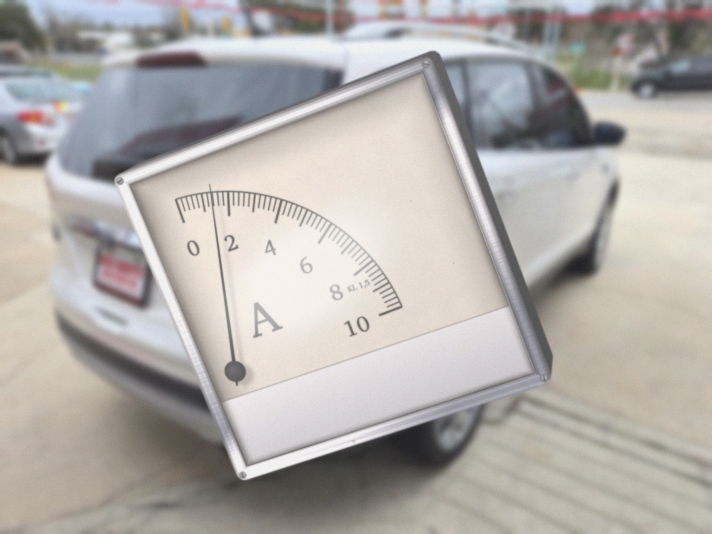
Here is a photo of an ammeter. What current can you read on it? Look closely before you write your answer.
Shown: 1.4 A
